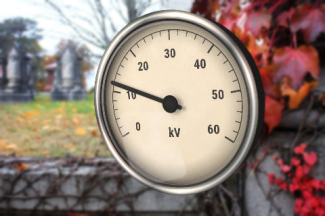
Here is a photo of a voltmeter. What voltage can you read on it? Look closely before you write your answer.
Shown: 12 kV
